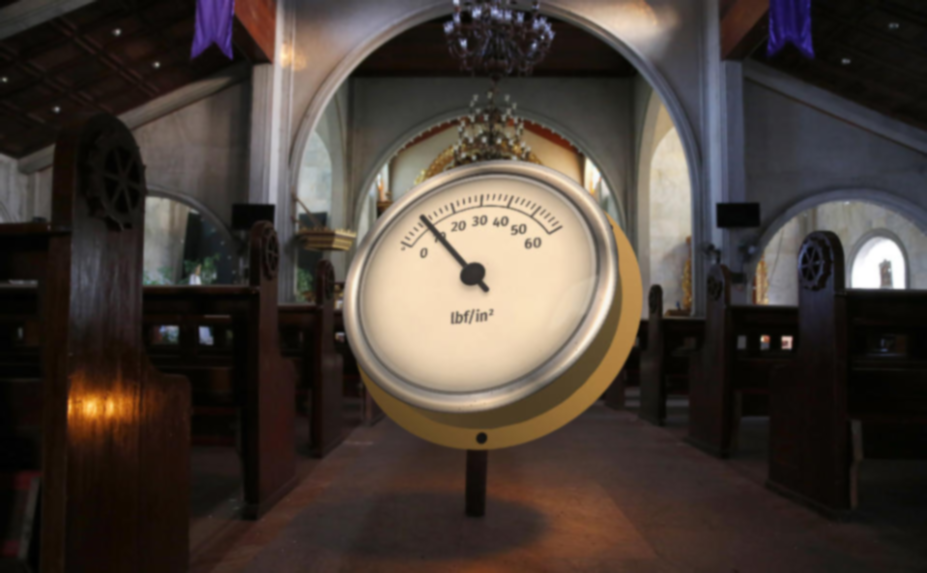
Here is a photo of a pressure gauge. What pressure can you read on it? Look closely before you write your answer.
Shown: 10 psi
